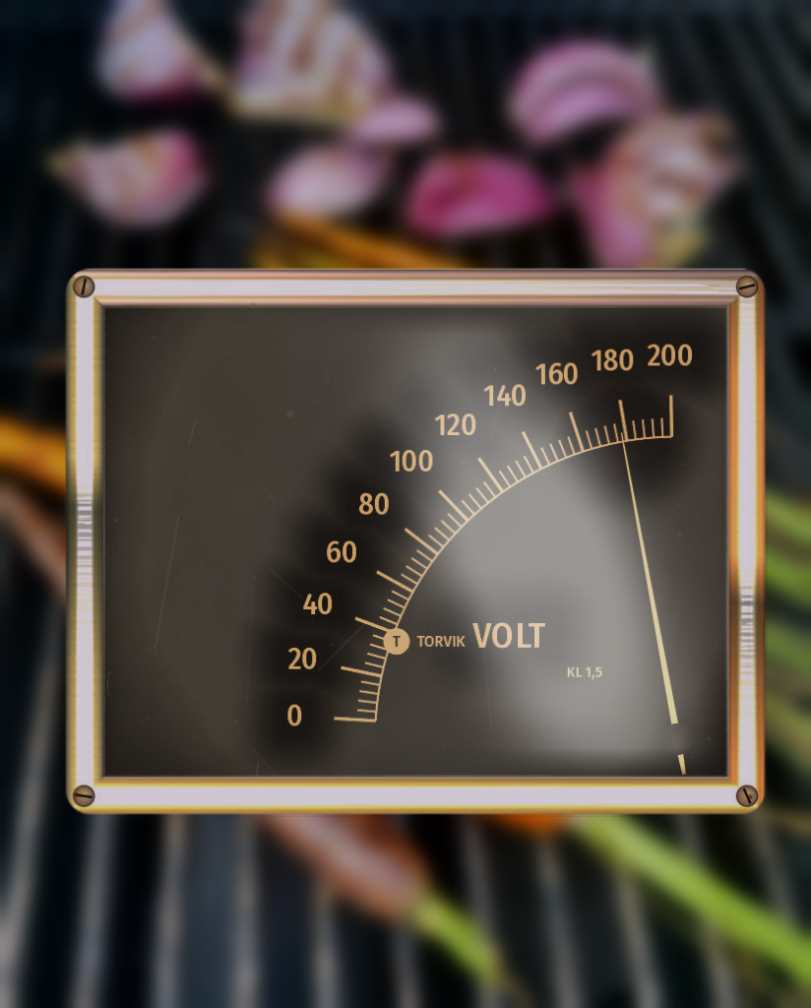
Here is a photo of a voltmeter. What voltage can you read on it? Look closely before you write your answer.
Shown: 178 V
